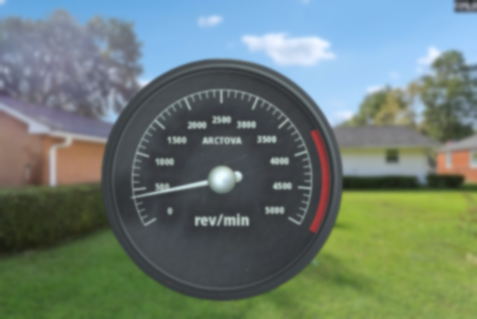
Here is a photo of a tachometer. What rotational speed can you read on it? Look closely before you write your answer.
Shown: 400 rpm
